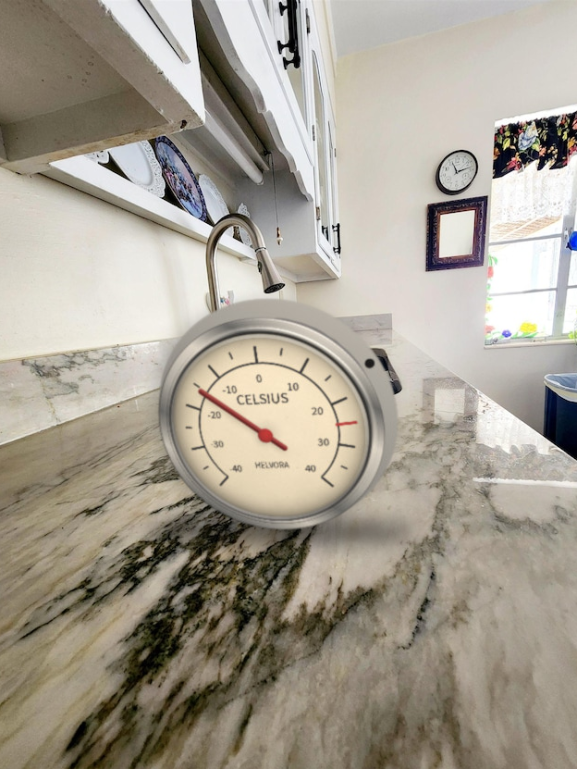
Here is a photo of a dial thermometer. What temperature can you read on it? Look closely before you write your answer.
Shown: -15 °C
